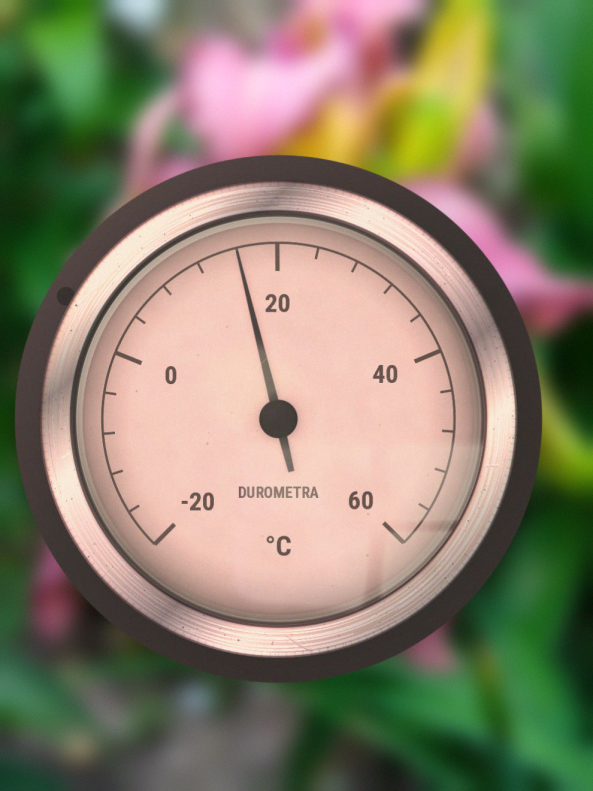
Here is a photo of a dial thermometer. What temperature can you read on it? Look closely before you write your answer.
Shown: 16 °C
